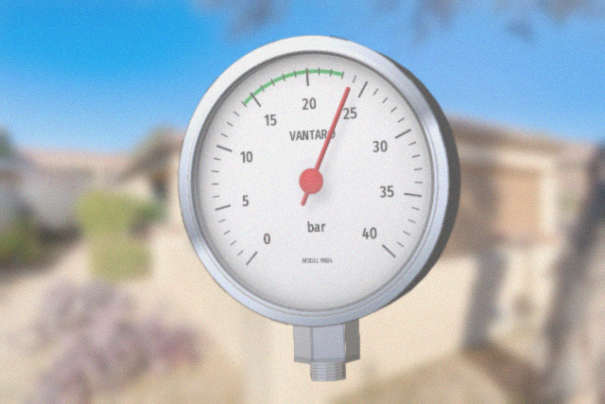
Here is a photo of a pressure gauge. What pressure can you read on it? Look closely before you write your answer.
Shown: 24 bar
